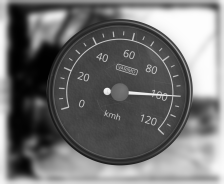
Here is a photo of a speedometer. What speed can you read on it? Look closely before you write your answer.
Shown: 100 km/h
